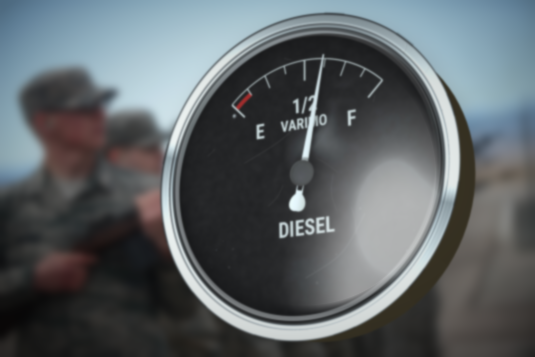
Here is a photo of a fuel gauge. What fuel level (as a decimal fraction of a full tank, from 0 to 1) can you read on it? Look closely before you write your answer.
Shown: 0.625
